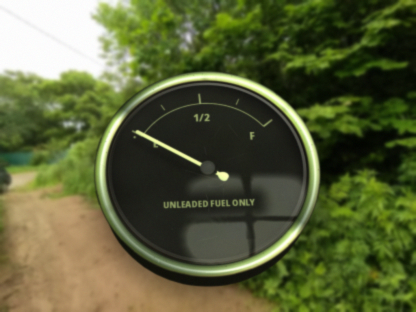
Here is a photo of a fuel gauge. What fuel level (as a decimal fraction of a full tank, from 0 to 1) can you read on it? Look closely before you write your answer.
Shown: 0
